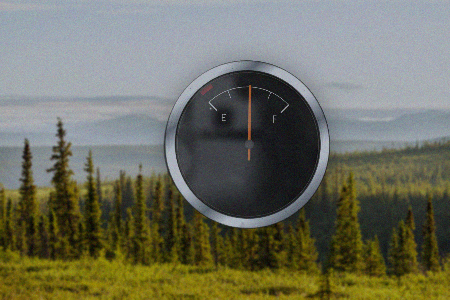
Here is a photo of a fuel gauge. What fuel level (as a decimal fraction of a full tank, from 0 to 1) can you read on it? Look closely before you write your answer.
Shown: 0.5
